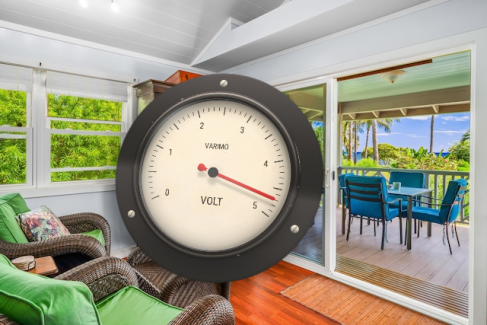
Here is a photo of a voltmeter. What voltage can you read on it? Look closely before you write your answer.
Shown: 4.7 V
